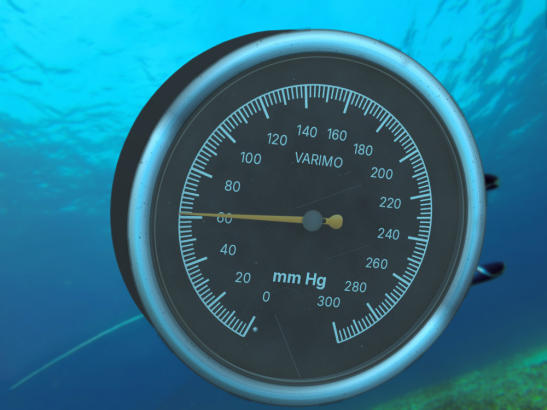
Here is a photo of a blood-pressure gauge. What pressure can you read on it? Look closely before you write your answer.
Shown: 62 mmHg
